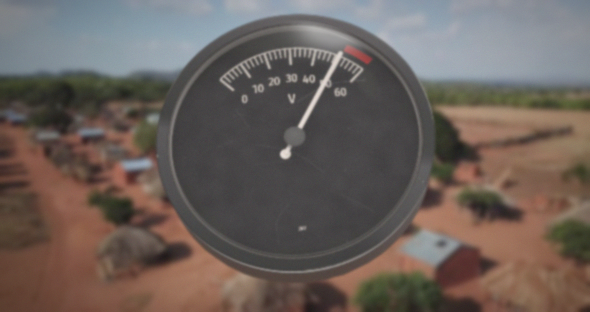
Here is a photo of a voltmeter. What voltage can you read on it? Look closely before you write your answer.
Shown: 50 V
